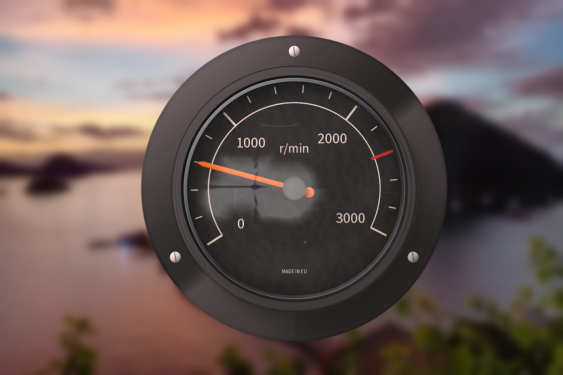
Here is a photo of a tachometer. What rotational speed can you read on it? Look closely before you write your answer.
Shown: 600 rpm
